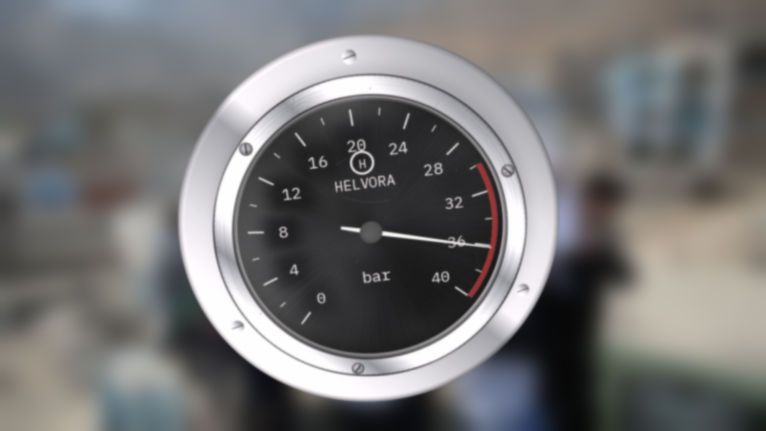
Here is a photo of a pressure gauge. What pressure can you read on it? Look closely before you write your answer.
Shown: 36 bar
